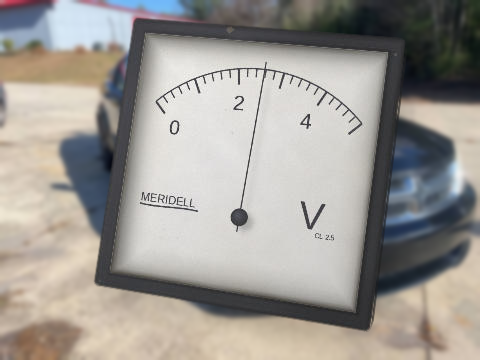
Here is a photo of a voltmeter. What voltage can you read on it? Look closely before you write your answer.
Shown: 2.6 V
